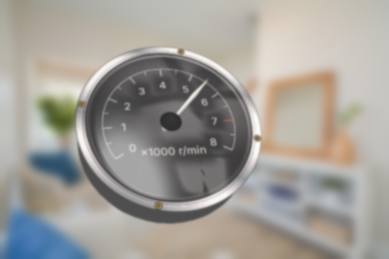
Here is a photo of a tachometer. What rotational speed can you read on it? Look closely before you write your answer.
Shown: 5500 rpm
